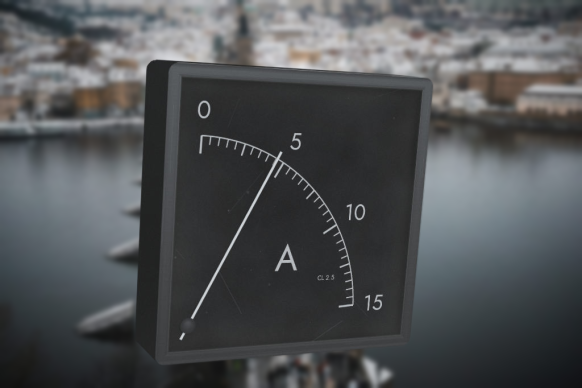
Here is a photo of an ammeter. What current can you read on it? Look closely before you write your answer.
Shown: 4.5 A
